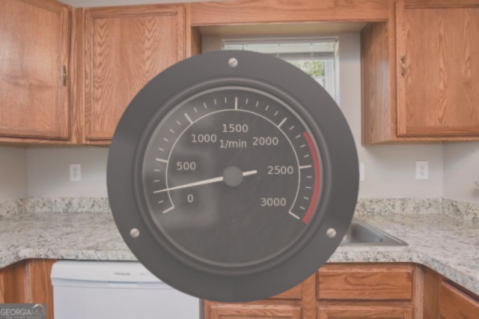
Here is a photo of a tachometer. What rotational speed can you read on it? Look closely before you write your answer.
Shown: 200 rpm
